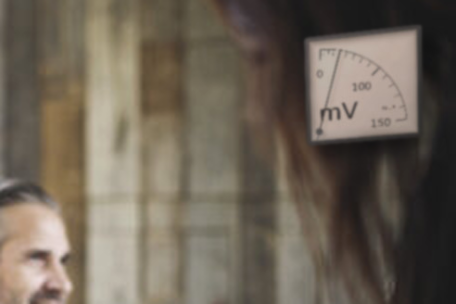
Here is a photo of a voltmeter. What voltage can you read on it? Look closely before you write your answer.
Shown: 50 mV
